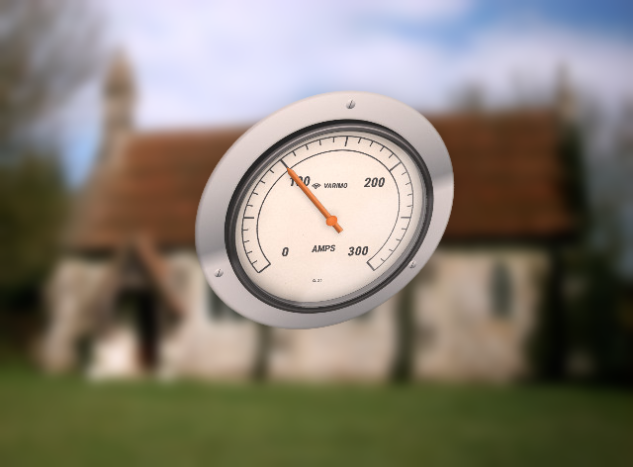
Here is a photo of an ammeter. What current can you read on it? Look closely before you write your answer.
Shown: 100 A
